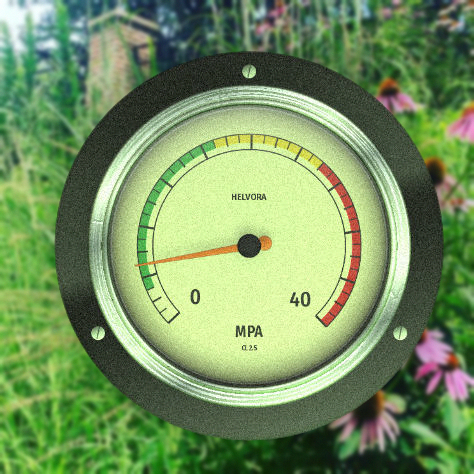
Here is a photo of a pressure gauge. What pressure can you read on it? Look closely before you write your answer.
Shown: 5 MPa
